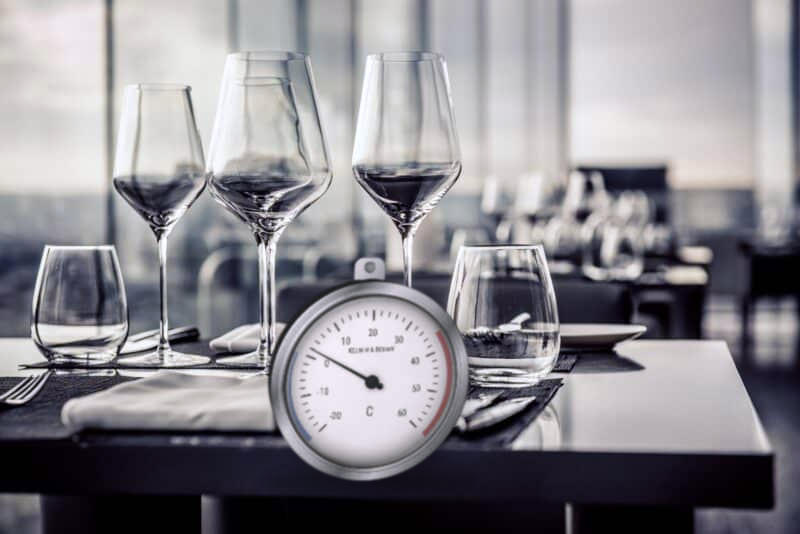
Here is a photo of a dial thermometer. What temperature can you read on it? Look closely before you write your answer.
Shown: 2 °C
